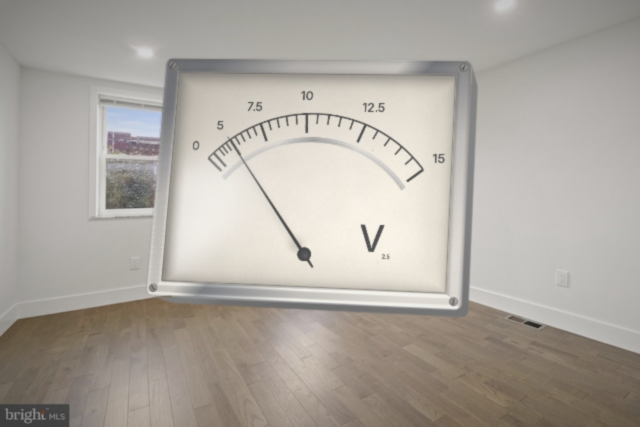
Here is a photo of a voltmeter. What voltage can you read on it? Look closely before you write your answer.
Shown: 5 V
